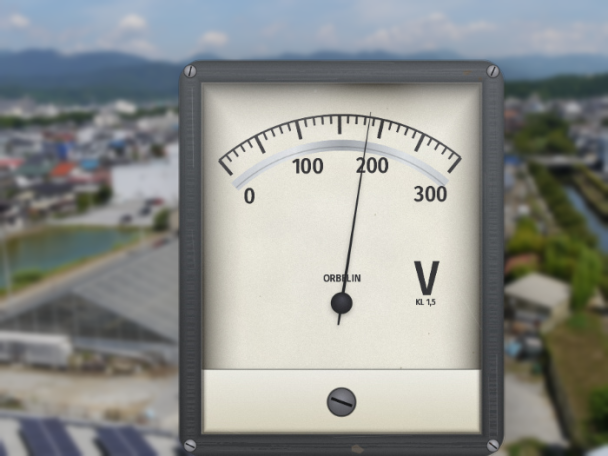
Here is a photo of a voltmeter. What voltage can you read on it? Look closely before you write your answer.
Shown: 185 V
